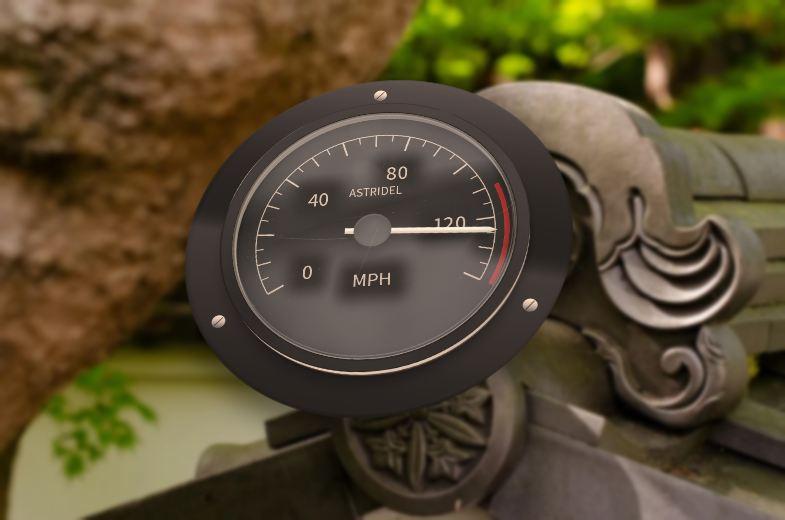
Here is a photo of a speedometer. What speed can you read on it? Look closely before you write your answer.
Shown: 125 mph
